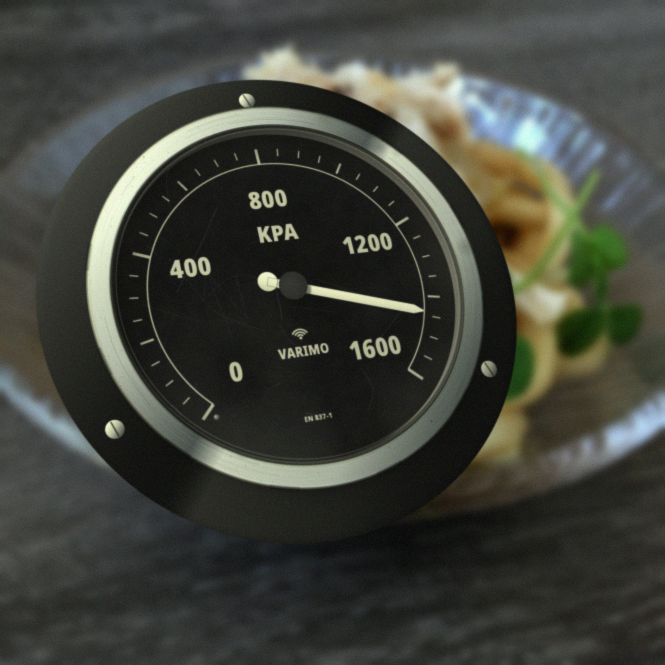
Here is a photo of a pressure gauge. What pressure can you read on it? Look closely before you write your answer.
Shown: 1450 kPa
